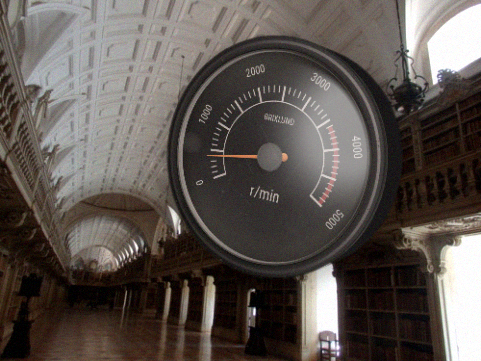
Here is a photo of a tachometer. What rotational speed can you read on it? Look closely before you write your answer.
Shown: 400 rpm
